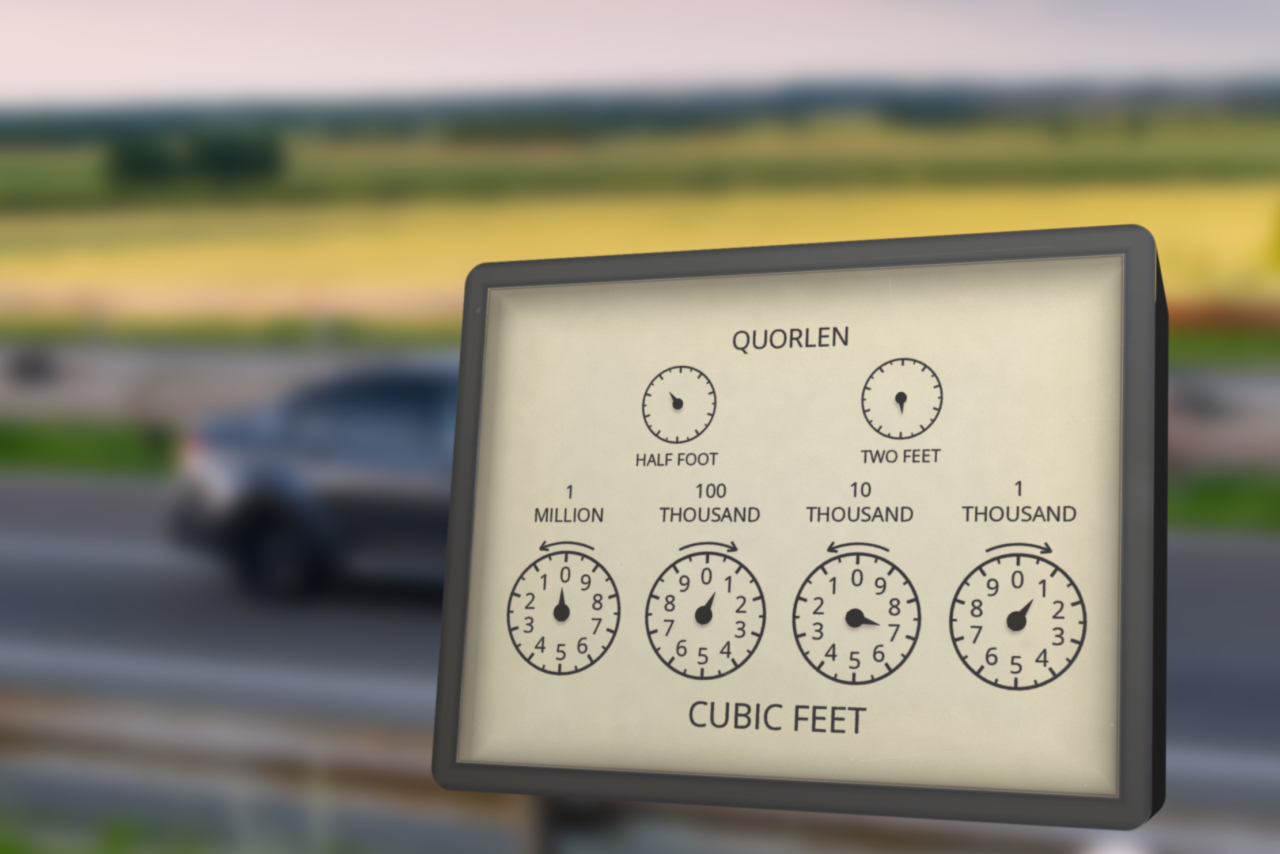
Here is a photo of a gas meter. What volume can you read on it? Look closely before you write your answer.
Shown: 7100 ft³
